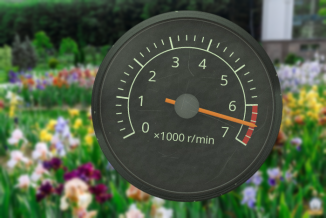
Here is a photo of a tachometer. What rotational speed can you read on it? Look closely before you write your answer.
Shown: 6500 rpm
